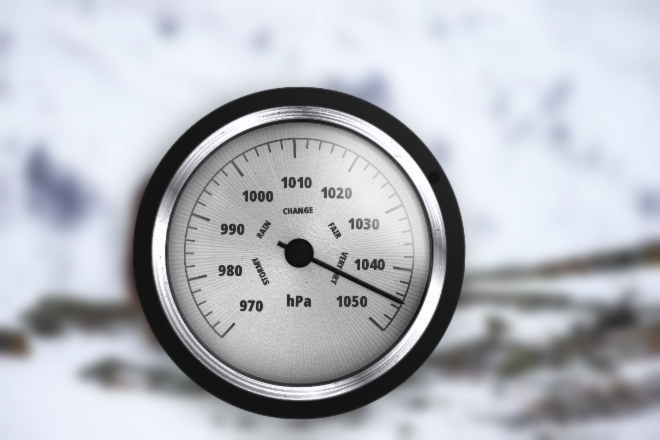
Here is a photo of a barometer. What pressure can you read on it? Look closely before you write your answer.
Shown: 1045 hPa
